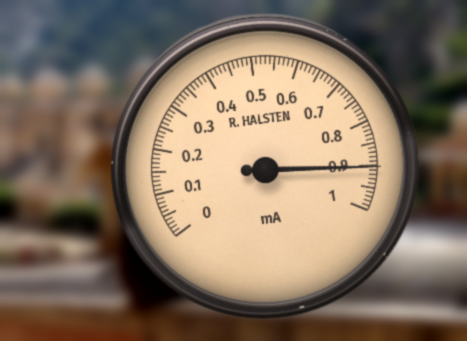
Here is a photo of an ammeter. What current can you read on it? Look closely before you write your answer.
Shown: 0.9 mA
